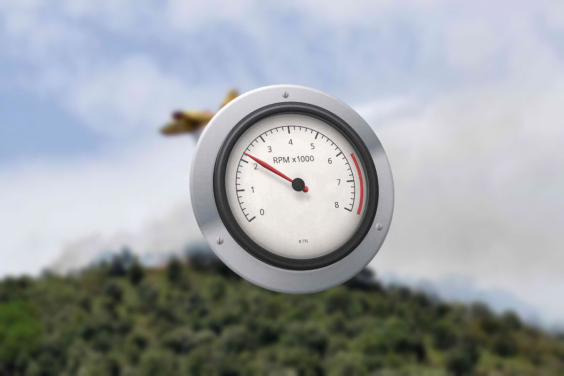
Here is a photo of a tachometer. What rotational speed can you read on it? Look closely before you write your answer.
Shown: 2200 rpm
